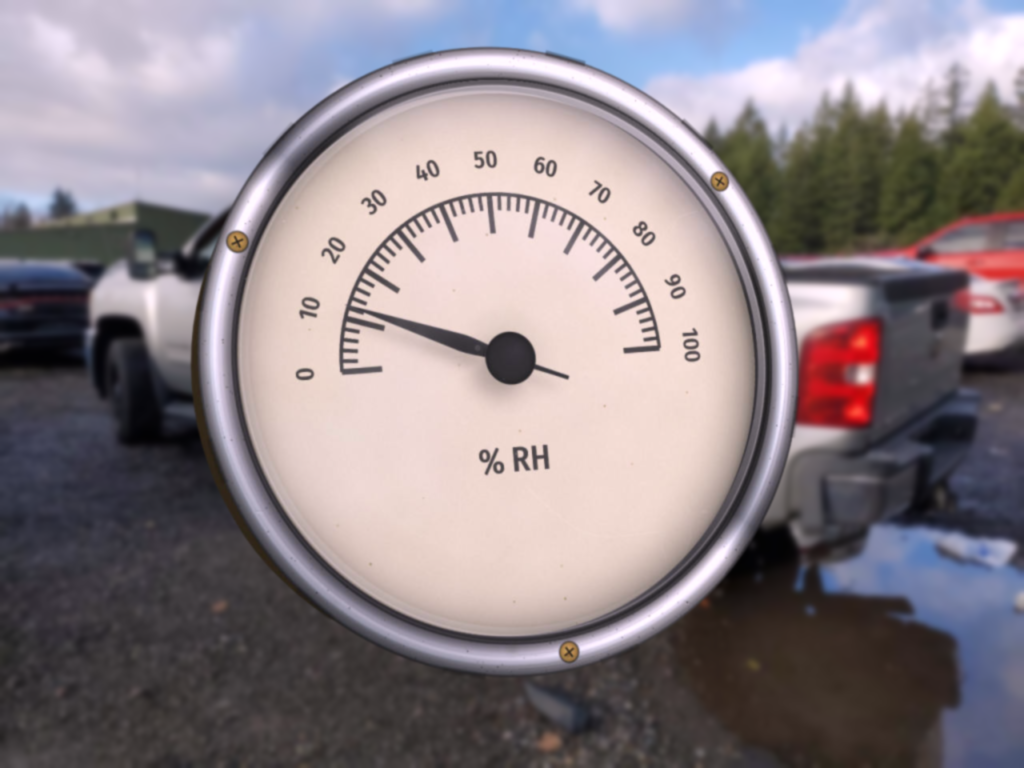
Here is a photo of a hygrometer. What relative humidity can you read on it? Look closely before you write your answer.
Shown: 12 %
